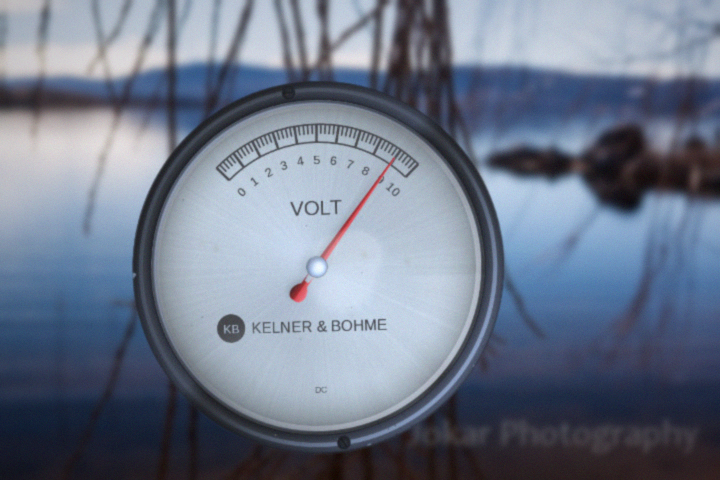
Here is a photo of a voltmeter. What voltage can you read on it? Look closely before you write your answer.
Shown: 9 V
